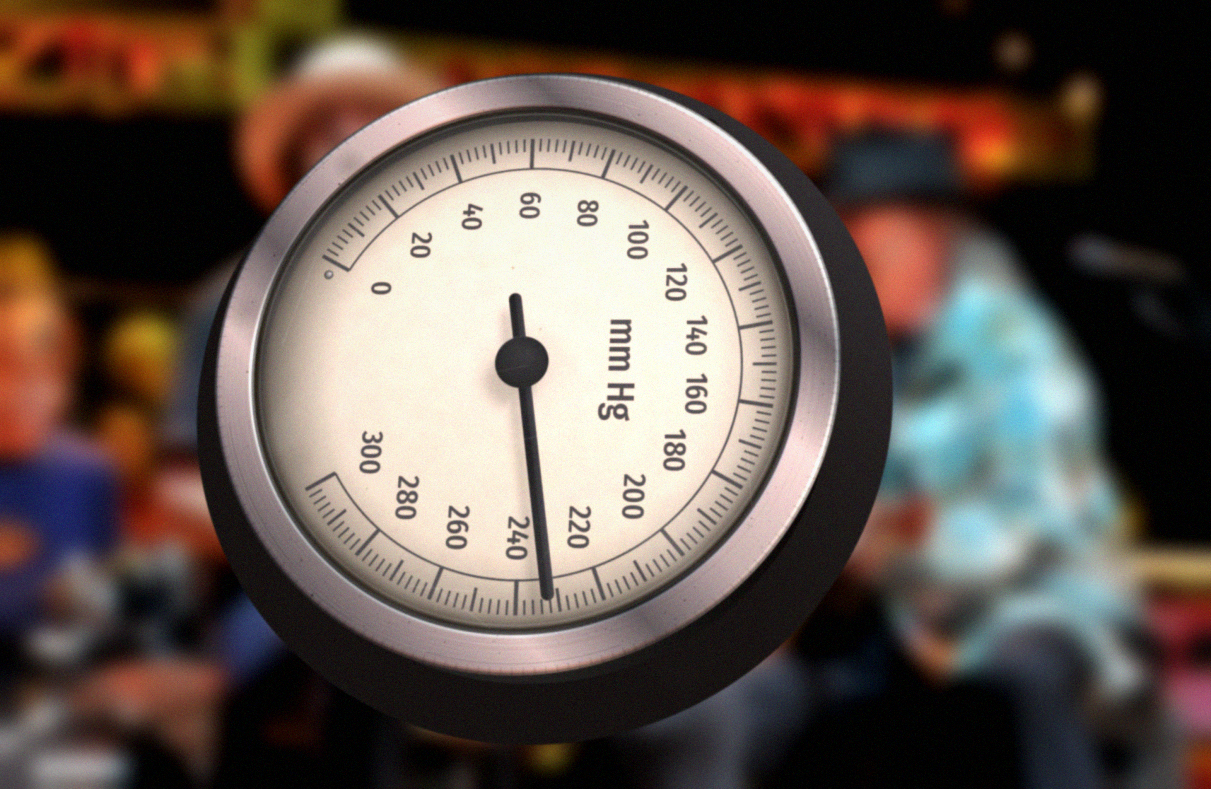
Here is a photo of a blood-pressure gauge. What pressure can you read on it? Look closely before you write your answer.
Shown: 232 mmHg
